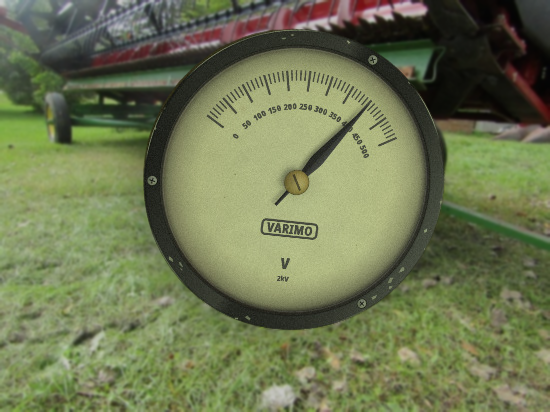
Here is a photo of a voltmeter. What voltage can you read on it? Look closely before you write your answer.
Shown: 400 V
